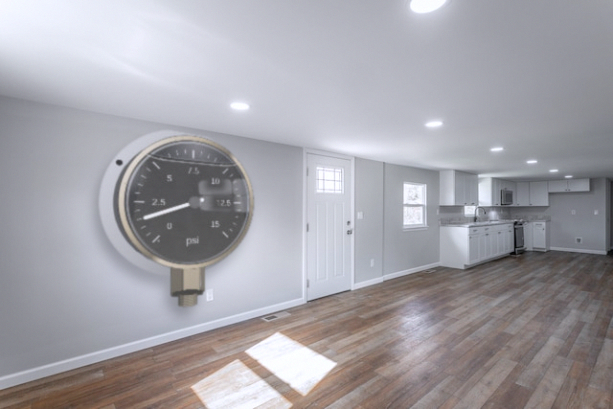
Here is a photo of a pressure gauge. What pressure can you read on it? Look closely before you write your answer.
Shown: 1.5 psi
